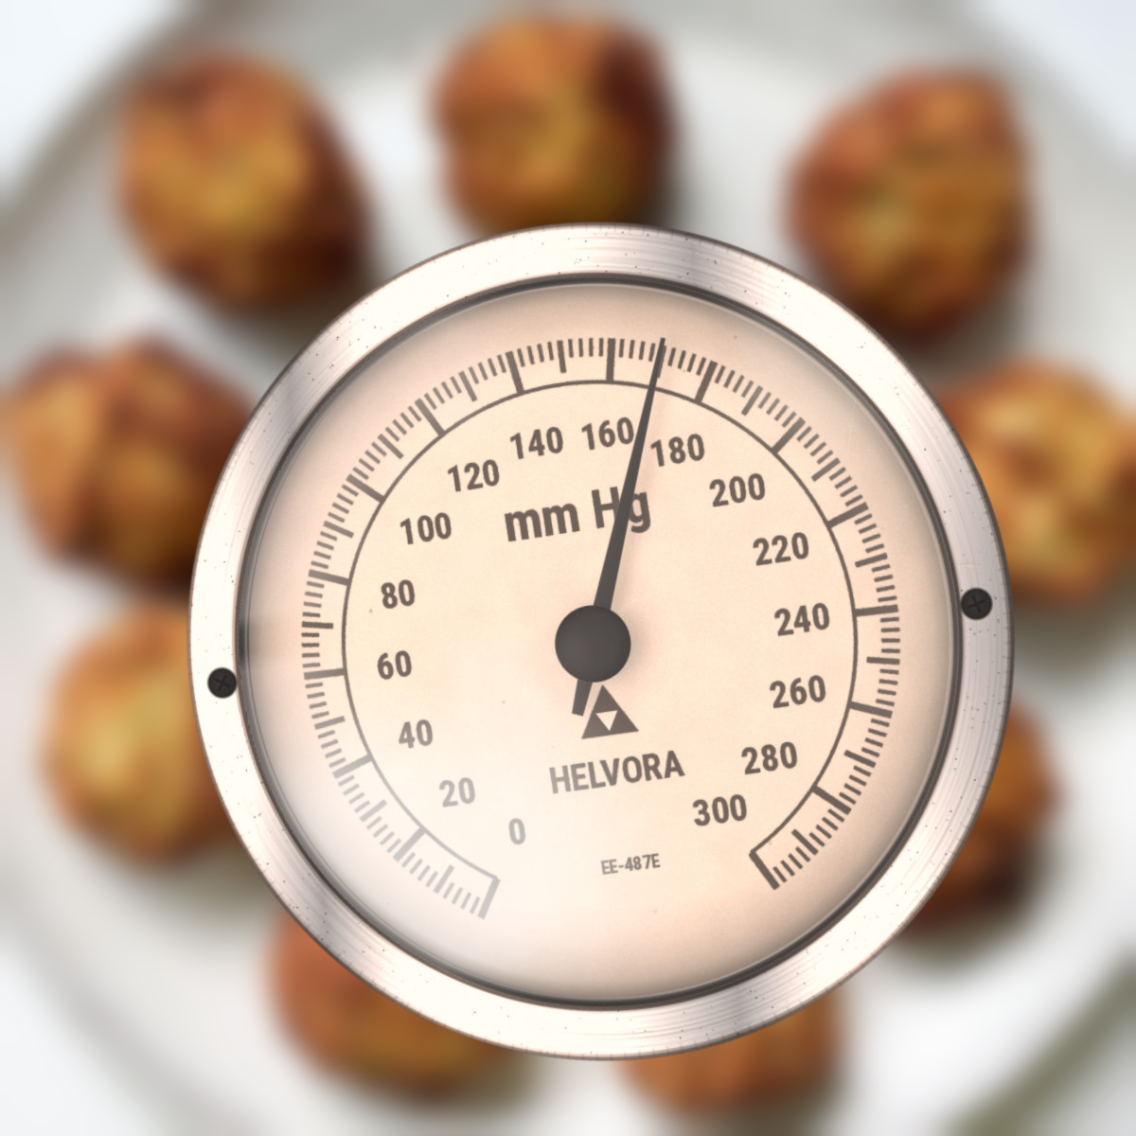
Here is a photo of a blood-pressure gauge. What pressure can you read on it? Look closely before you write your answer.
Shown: 170 mmHg
